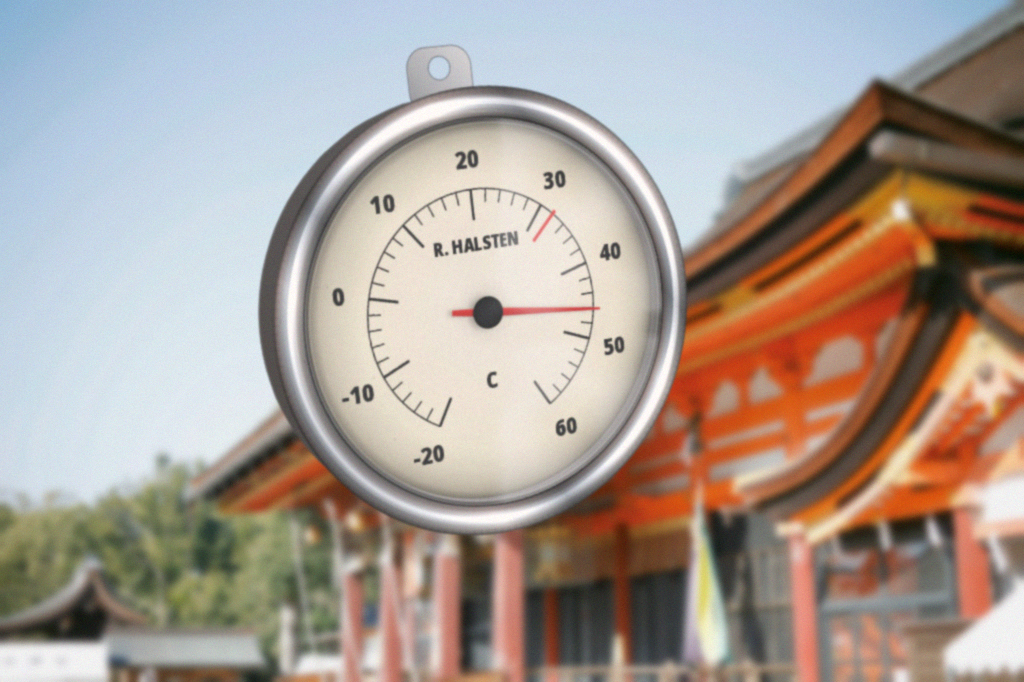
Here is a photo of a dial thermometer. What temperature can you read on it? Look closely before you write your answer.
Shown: 46 °C
